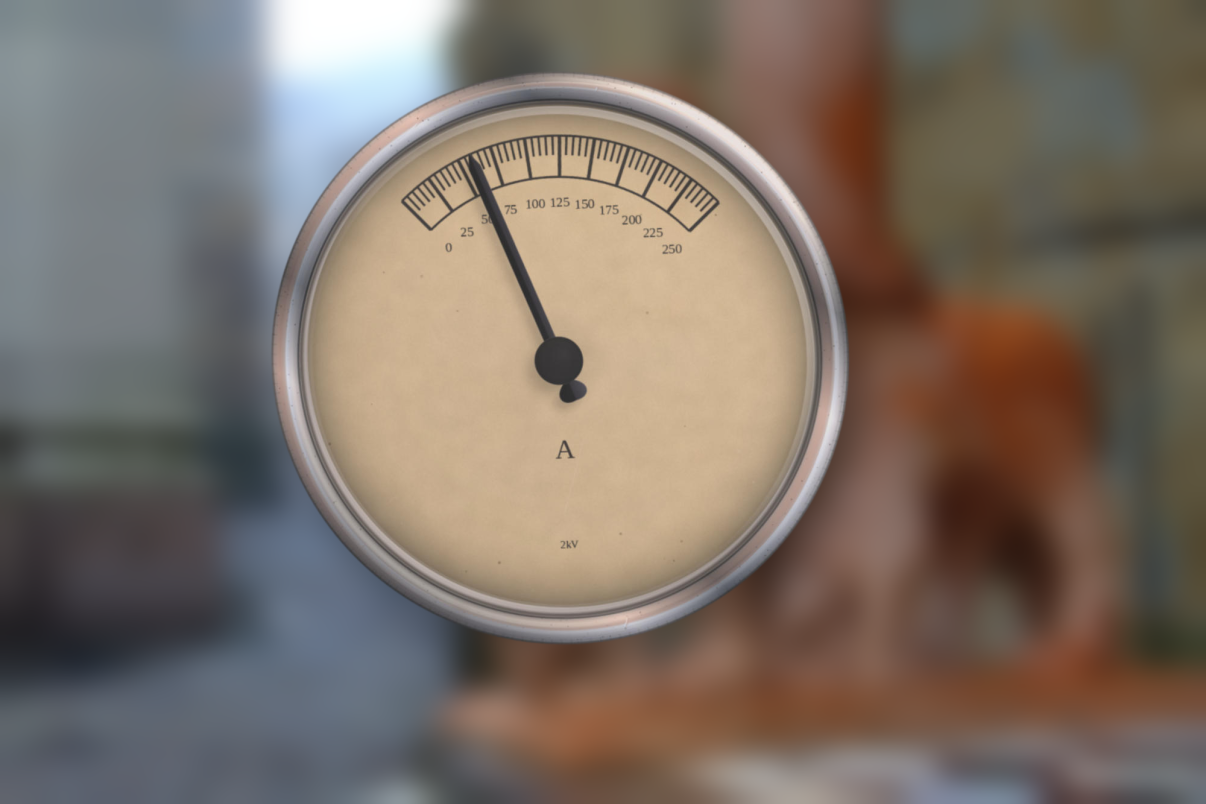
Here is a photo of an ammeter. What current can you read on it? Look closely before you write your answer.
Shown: 60 A
